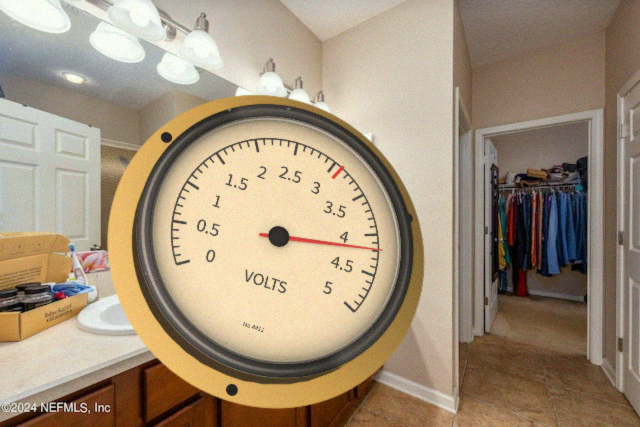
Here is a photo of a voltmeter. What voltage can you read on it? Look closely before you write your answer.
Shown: 4.2 V
